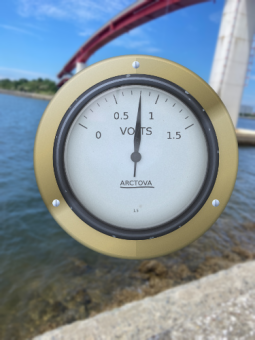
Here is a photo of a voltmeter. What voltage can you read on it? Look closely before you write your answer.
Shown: 0.8 V
